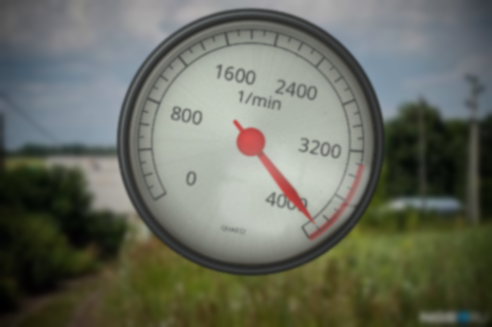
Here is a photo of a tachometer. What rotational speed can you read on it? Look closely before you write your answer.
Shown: 3900 rpm
